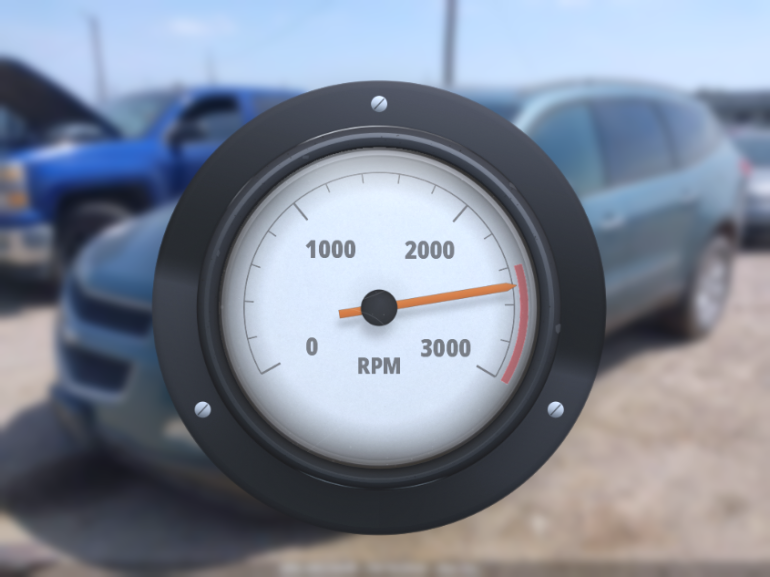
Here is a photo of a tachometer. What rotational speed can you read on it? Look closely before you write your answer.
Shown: 2500 rpm
